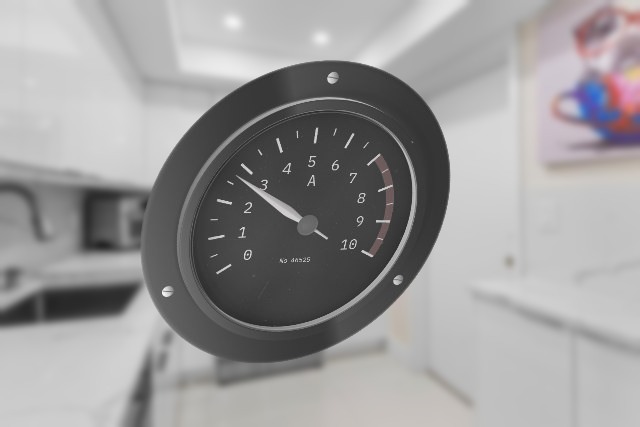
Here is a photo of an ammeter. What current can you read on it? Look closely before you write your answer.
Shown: 2.75 A
